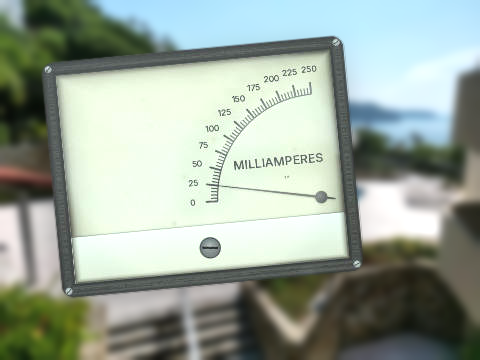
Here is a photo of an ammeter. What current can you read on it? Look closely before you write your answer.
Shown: 25 mA
